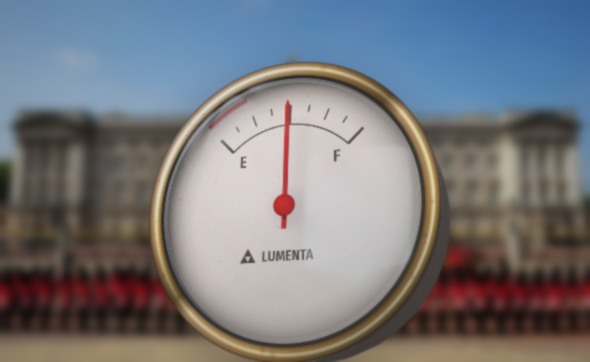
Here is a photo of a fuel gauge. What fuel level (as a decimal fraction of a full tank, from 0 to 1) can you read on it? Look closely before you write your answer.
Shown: 0.5
